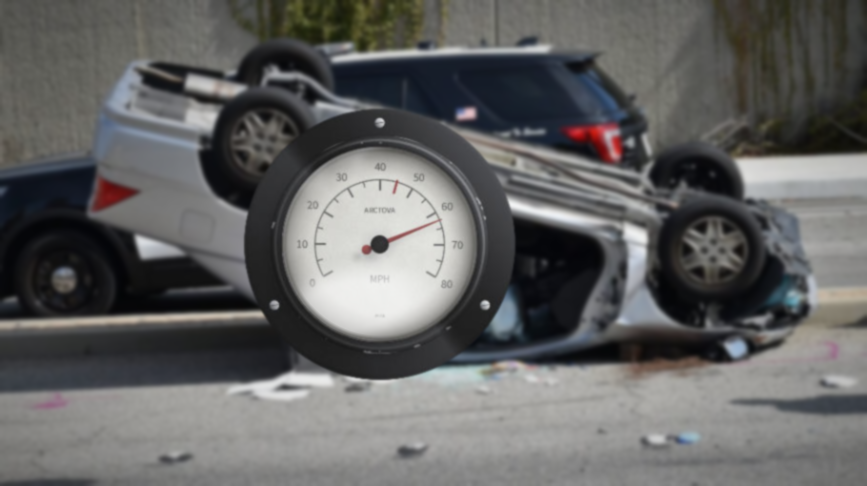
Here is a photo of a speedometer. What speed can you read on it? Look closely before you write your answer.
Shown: 62.5 mph
